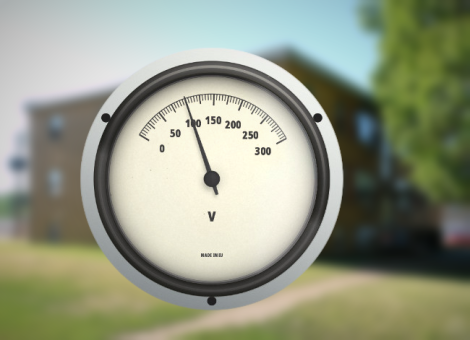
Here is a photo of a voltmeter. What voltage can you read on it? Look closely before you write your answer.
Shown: 100 V
